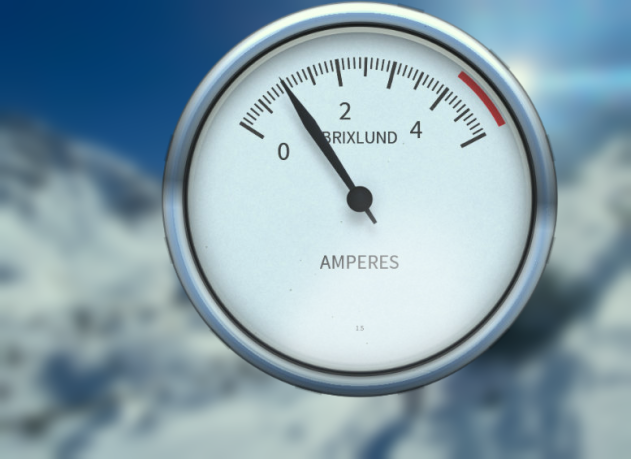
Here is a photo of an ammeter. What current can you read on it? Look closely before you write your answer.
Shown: 1 A
